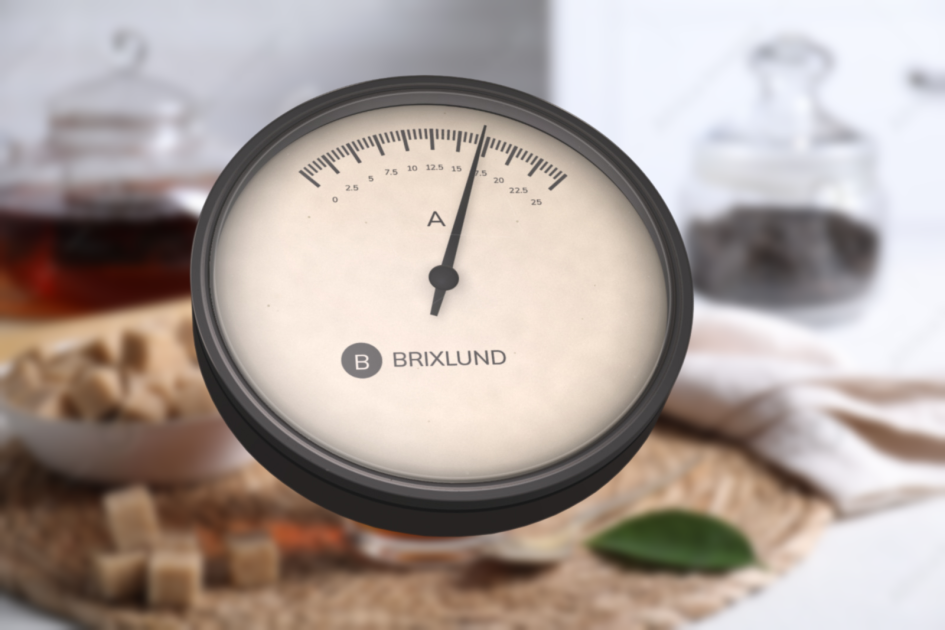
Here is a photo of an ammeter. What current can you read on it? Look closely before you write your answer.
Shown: 17 A
